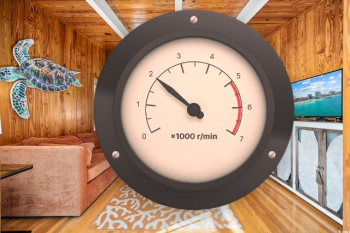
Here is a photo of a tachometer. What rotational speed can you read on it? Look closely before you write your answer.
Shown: 2000 rpm
